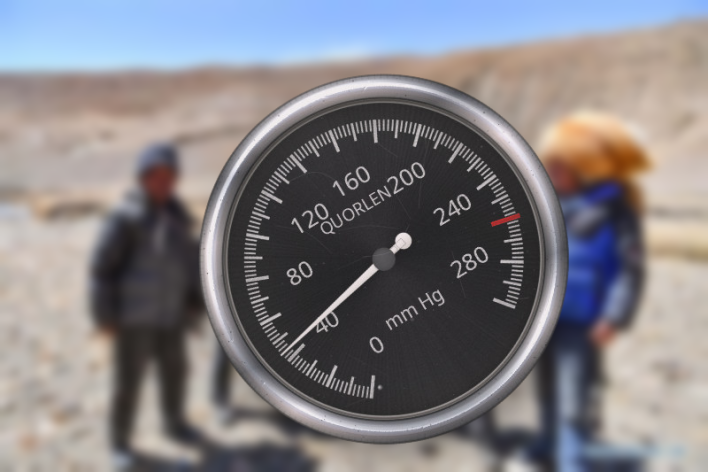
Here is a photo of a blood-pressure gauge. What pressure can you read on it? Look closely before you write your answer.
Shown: 44 mmHg
